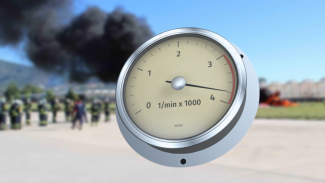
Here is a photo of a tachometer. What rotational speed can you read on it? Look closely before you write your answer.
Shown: 3800 rpm
